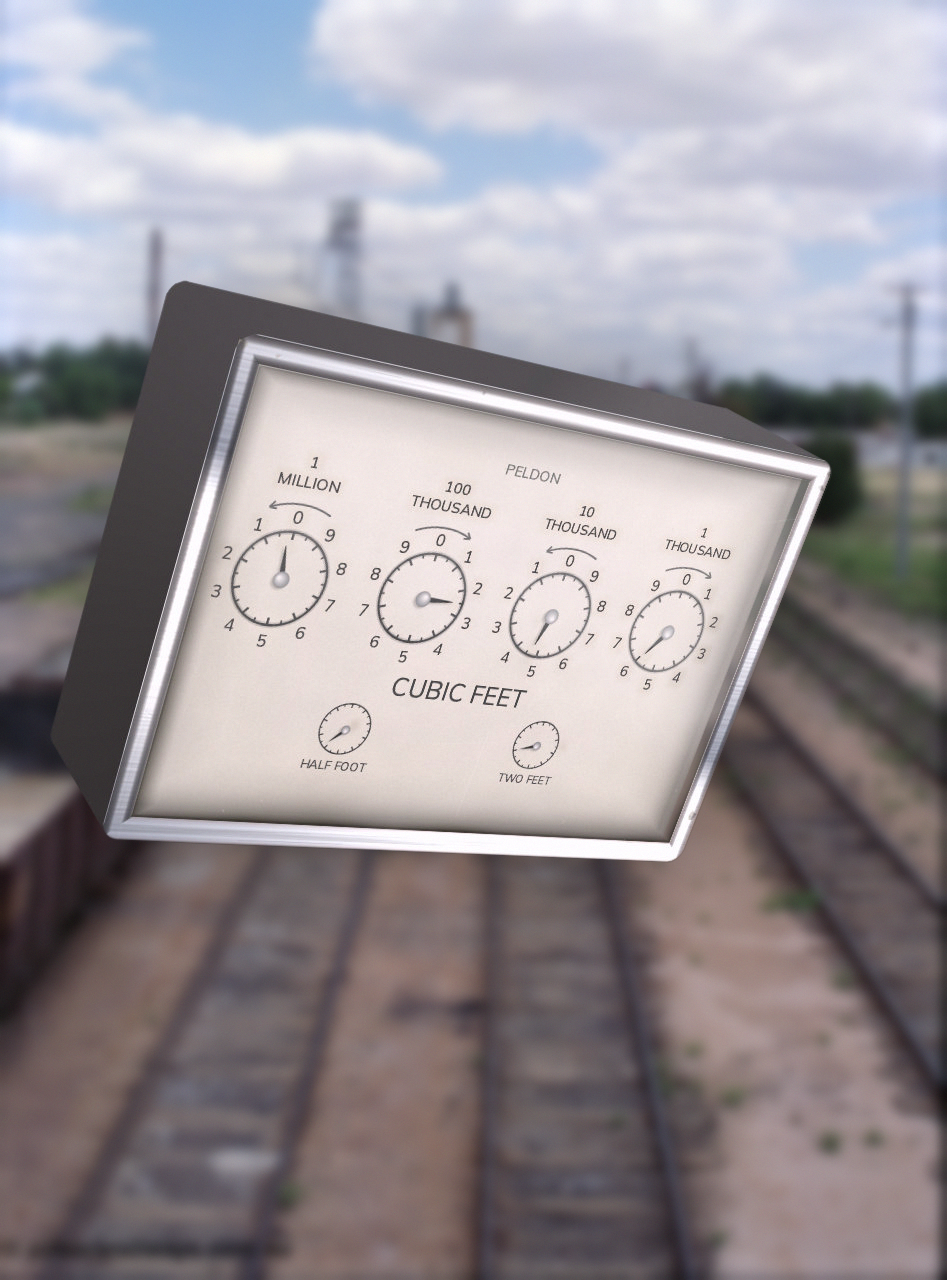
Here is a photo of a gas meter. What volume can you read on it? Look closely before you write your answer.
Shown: 24600 ft³
